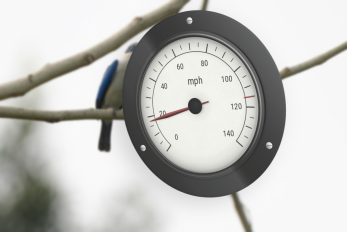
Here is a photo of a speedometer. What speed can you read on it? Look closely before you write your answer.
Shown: 17.5 mph
